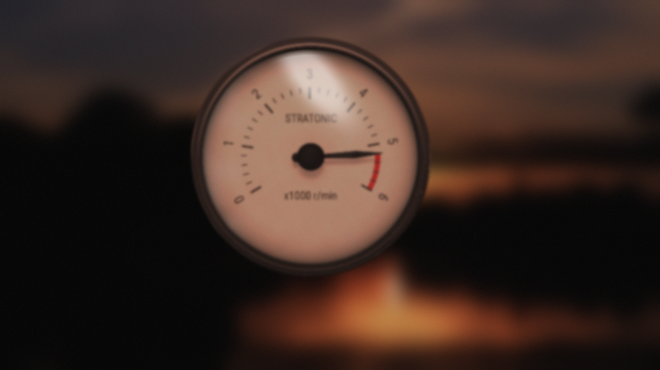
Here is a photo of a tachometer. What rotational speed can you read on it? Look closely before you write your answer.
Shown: 5200 rpm
